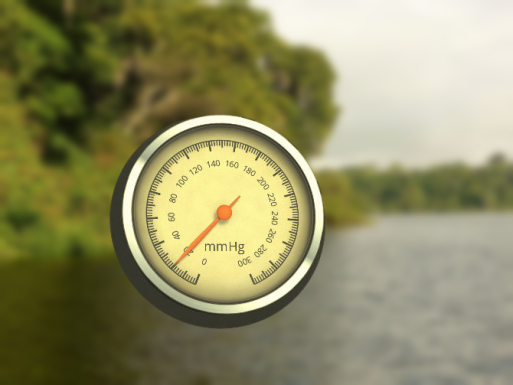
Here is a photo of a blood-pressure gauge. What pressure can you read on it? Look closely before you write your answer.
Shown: 20 mmHg
